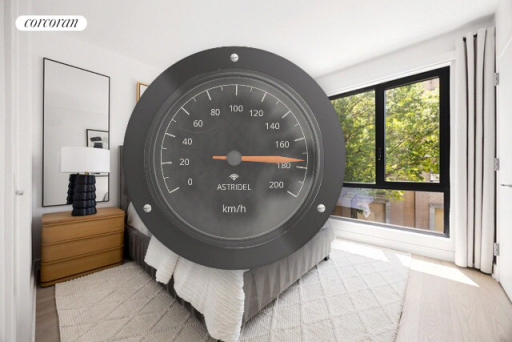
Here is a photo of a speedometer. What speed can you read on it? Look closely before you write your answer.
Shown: 175 km/h
